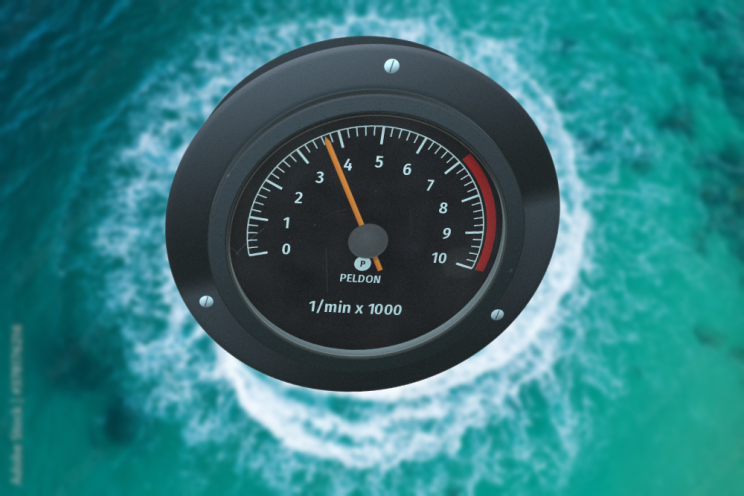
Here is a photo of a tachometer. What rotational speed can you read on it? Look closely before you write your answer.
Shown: 3700 rpm
